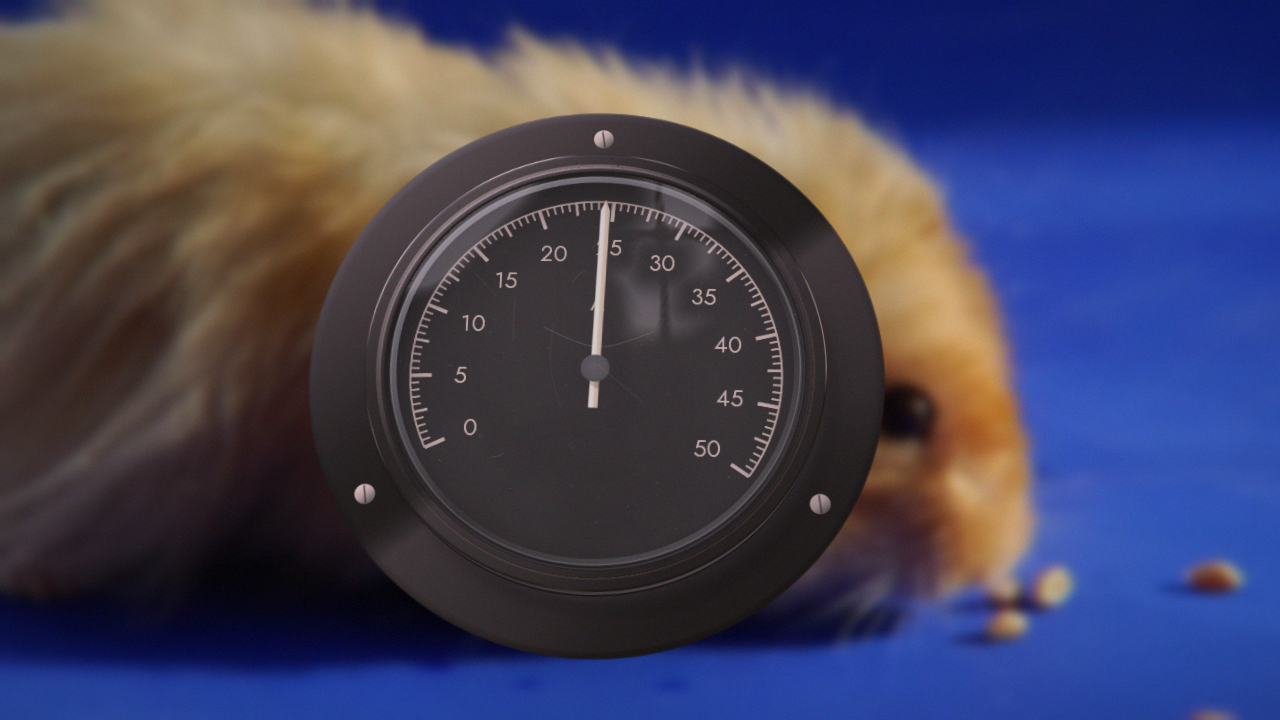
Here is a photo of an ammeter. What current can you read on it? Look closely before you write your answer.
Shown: 24.5 A
